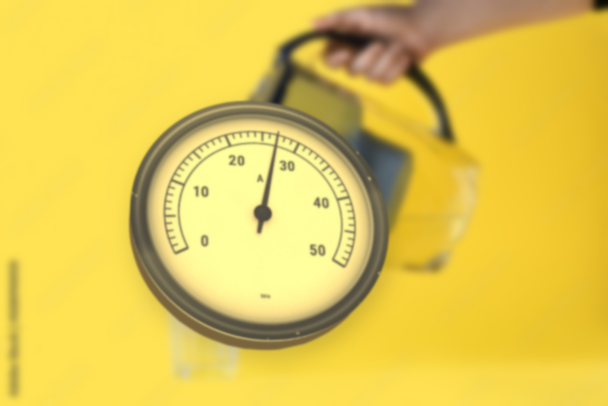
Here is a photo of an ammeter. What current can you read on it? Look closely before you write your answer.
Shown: 27 A
